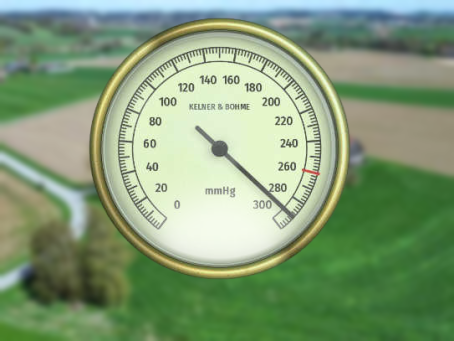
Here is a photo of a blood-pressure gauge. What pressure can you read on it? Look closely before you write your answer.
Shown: 290 mmHg
